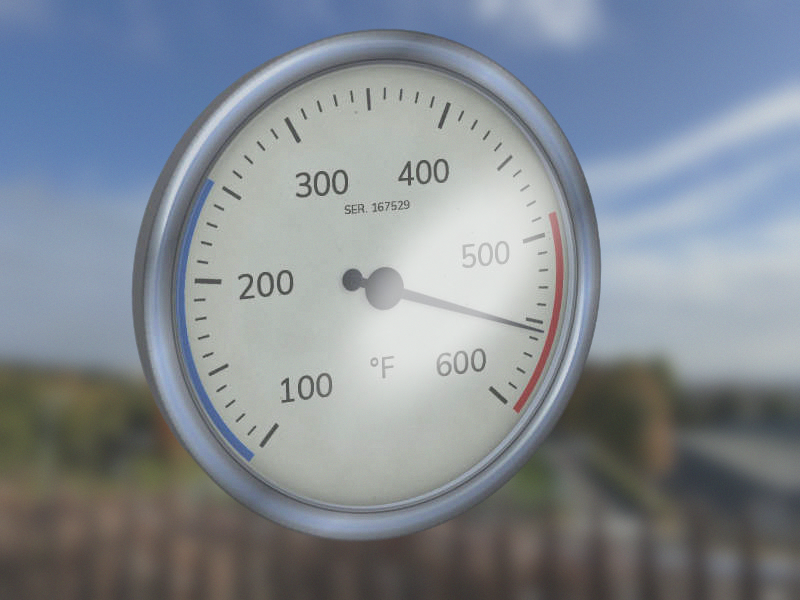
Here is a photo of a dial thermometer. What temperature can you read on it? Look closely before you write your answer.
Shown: 555 °F
